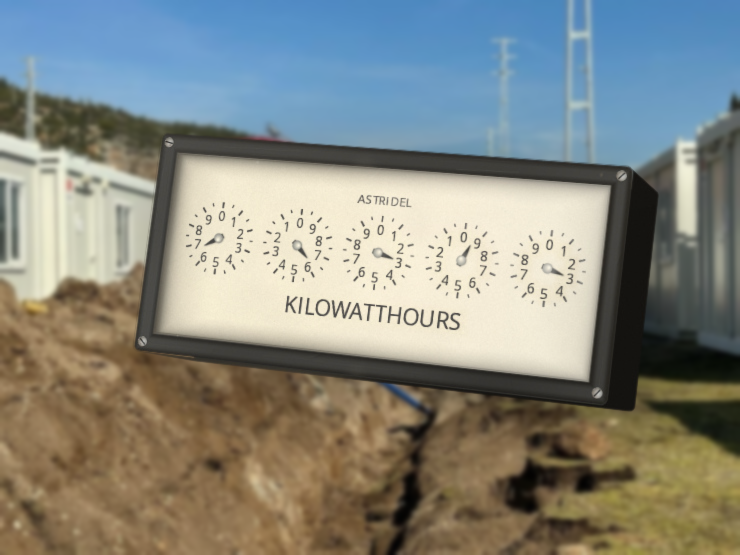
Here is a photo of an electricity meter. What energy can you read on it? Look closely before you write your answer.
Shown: 66293 kWh
